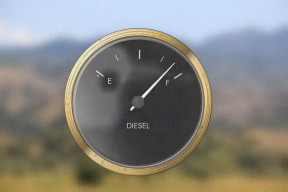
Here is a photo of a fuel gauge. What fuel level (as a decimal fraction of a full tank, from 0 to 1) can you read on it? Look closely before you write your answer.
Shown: 0.875
